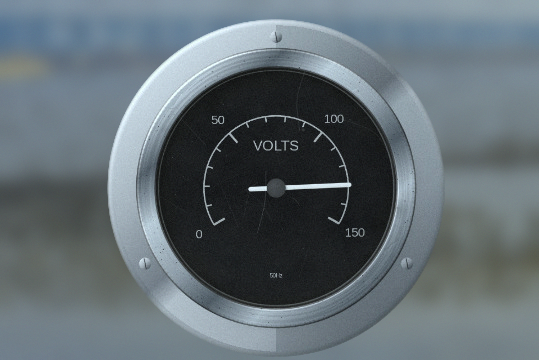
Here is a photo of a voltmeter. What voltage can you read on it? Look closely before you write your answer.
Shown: 130 V
